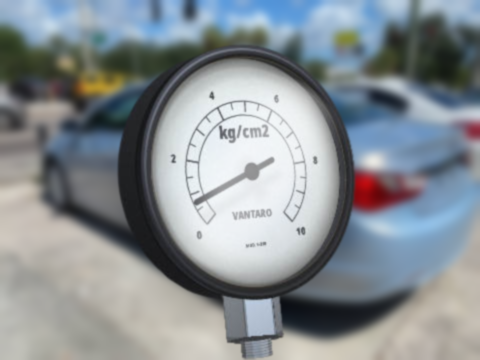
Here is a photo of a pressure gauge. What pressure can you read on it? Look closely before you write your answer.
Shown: 0.75 kg/cm²
